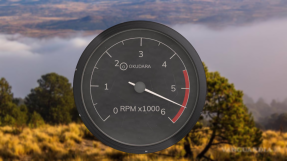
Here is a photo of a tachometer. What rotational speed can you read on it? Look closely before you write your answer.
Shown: 5500 rpm
